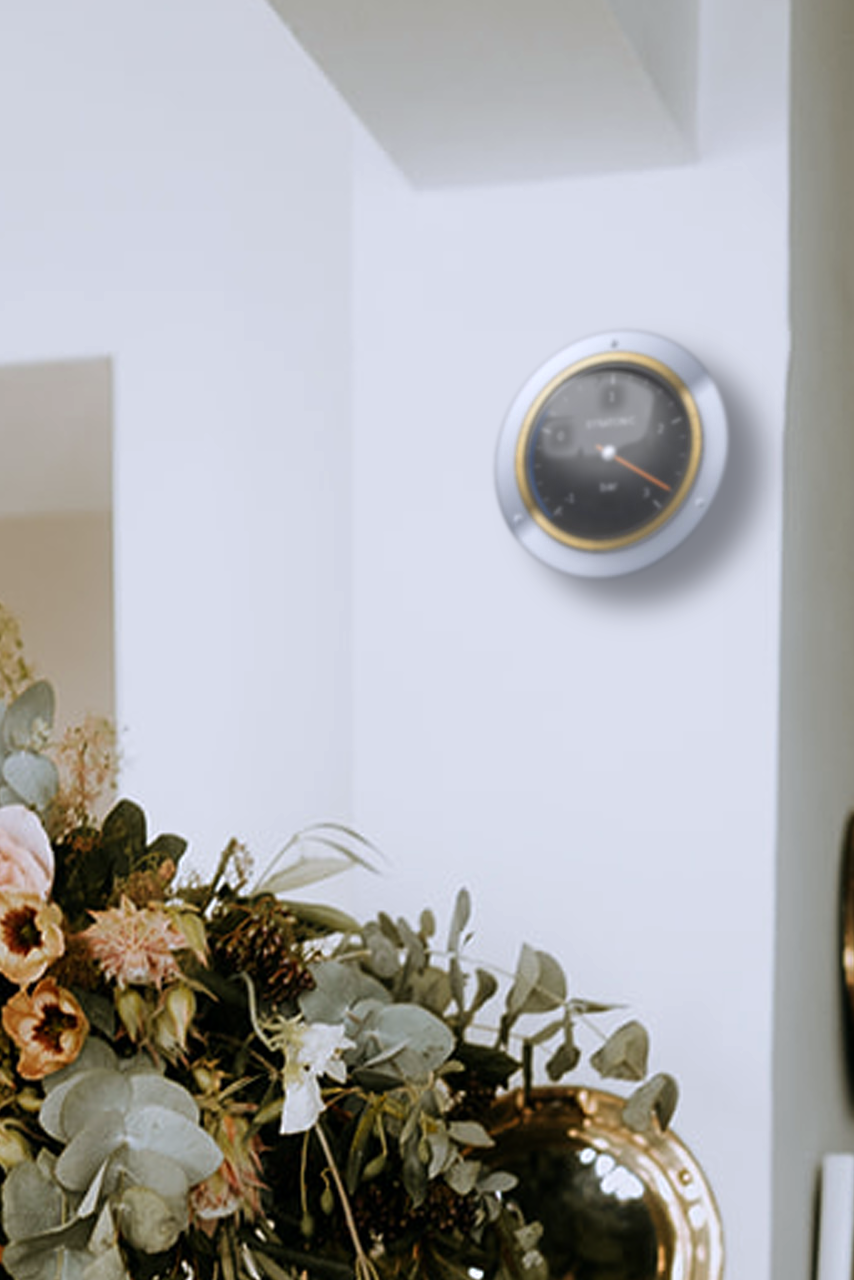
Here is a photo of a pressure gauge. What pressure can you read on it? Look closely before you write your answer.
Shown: 2.8 bar
